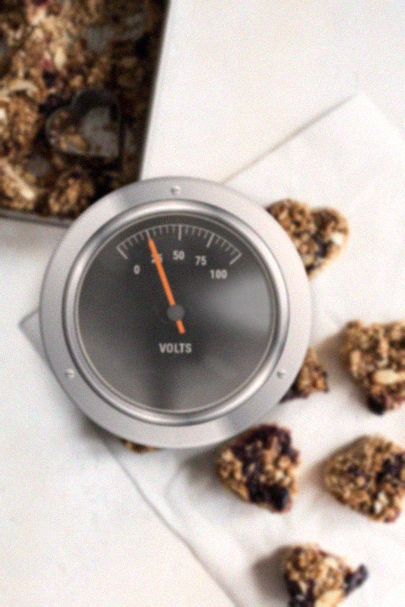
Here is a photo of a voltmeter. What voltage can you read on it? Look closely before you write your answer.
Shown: 25 V
